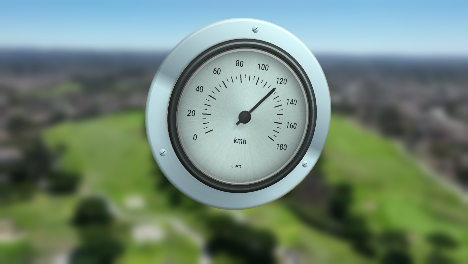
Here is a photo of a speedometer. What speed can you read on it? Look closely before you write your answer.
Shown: 120 km/h
